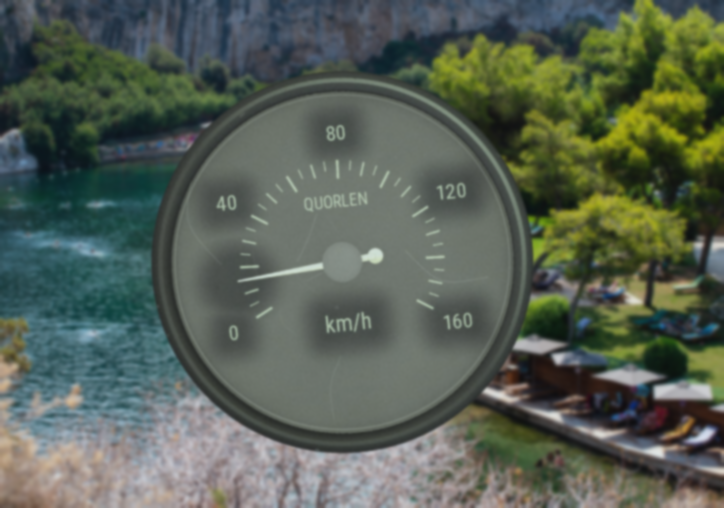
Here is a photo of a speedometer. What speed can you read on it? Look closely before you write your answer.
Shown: 15 km/h
